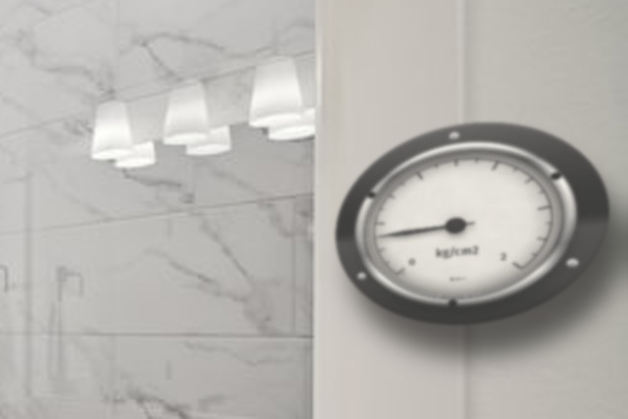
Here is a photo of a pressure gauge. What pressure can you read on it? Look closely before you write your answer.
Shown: 0.3 kg/cm²
